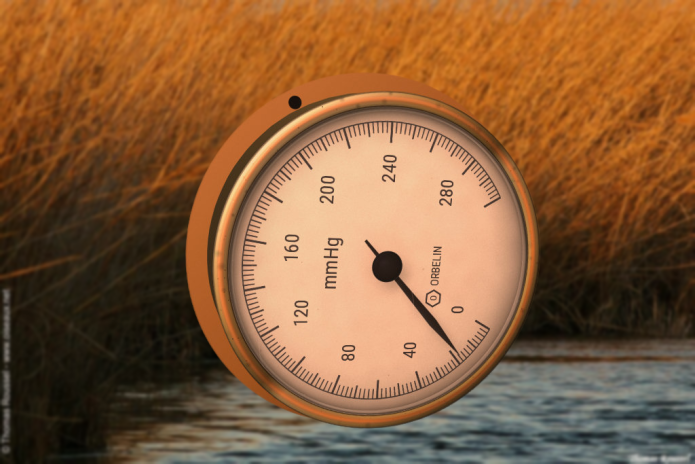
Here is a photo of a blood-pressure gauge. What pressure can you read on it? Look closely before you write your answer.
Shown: 18 mmHg
